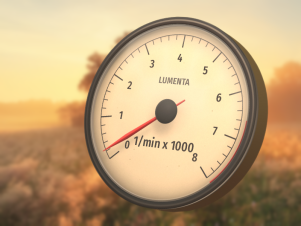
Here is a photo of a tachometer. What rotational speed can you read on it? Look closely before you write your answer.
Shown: 200 rpm
